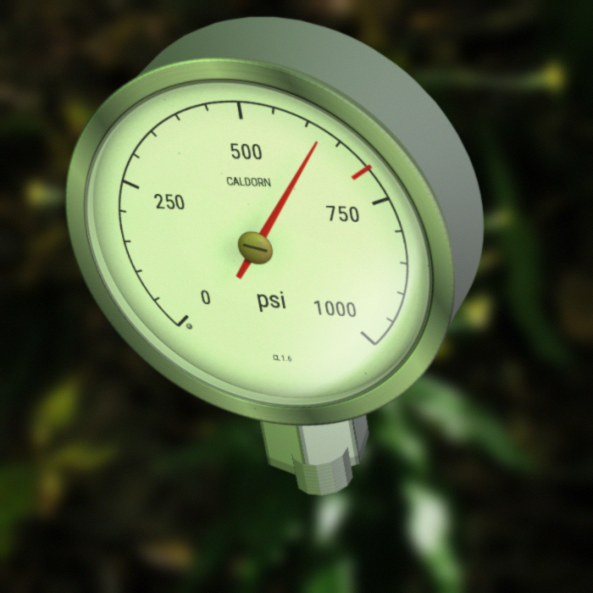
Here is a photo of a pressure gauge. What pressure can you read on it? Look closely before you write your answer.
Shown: 625 psi
